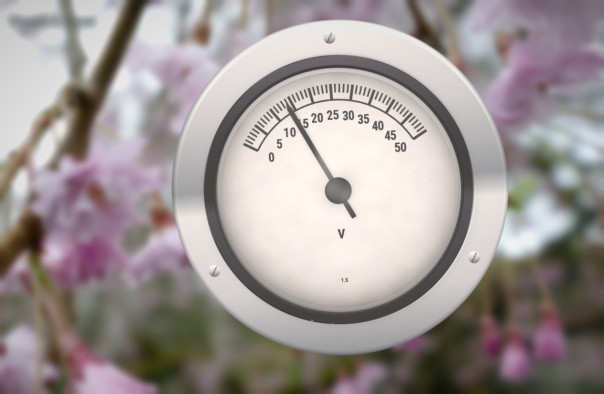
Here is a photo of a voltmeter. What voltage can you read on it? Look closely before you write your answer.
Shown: 14 V
